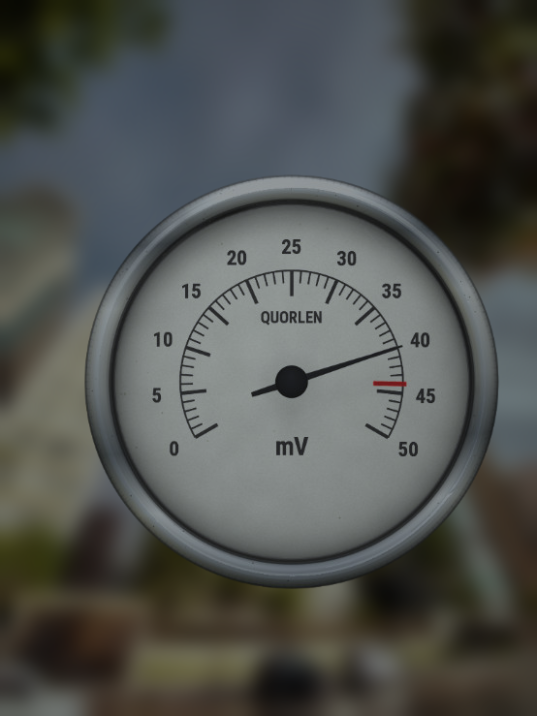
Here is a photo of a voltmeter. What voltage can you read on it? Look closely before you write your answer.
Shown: 40 mV
